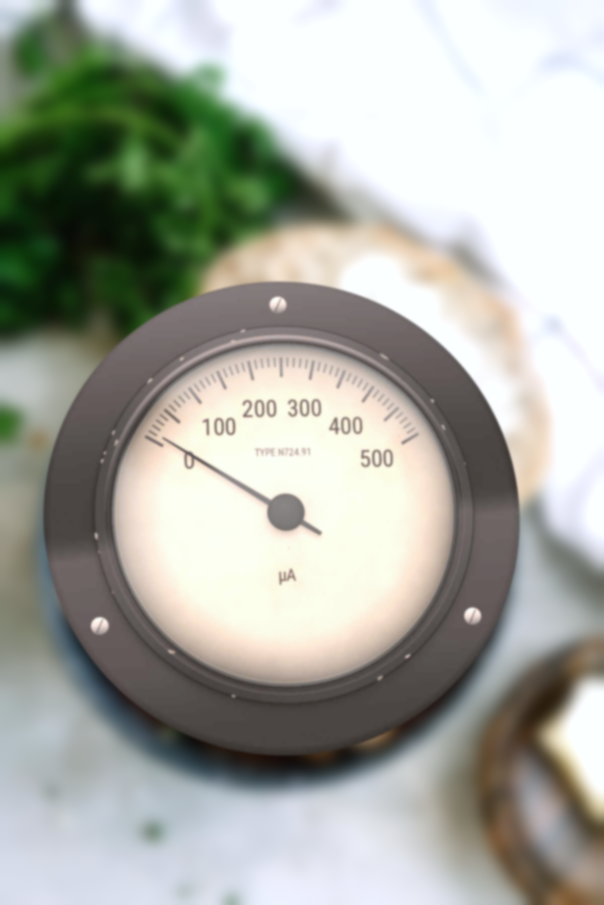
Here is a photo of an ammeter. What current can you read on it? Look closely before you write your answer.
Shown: 10 µA
